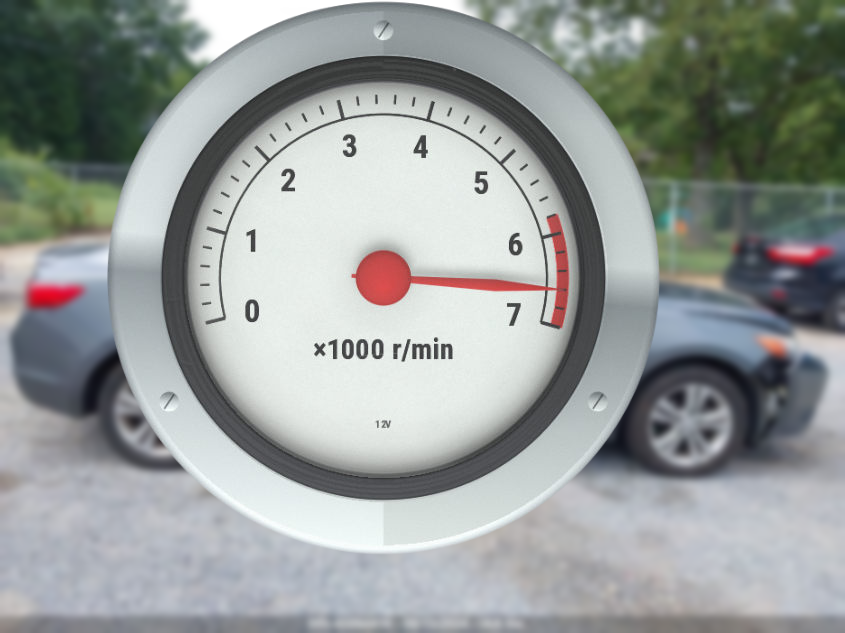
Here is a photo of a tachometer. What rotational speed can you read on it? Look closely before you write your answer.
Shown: 6600 rpm
